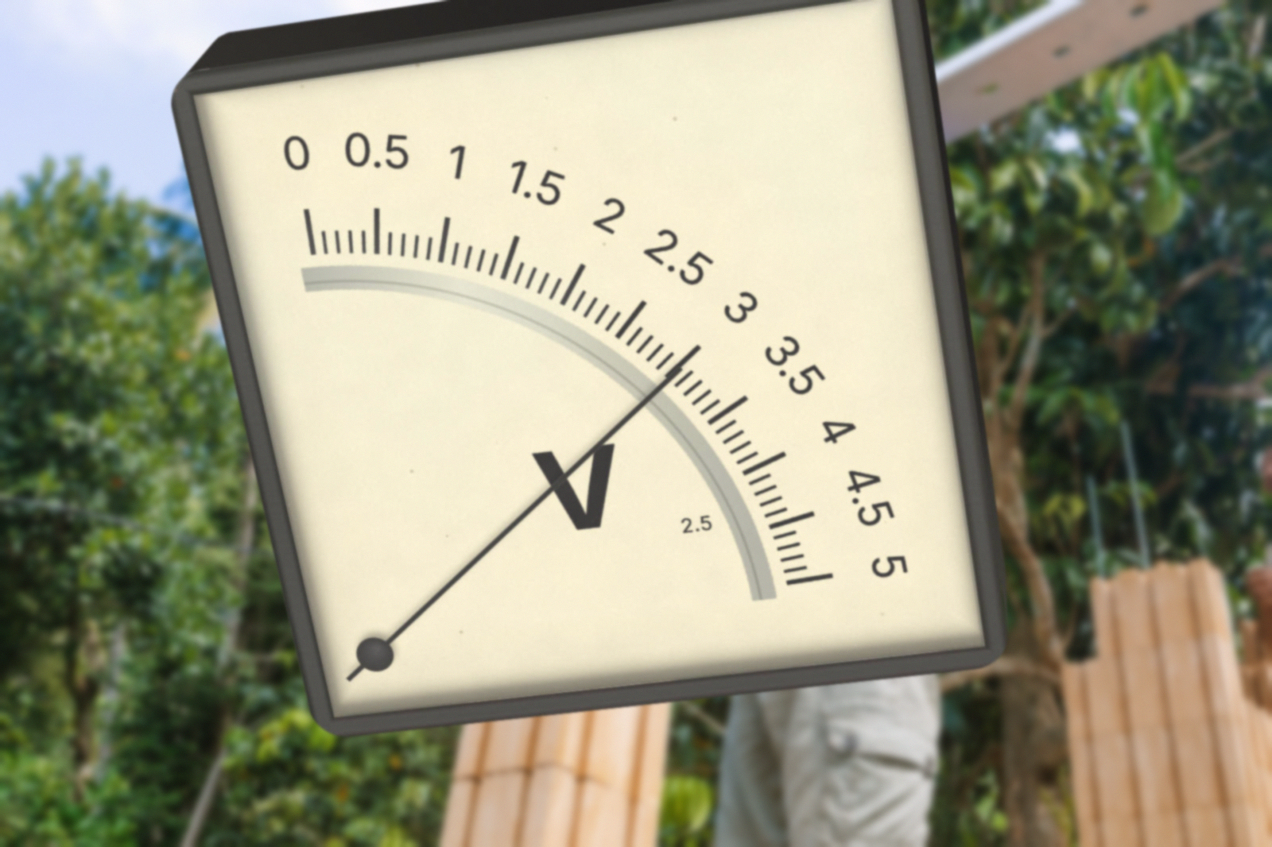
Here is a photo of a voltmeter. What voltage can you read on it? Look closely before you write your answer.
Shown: 3 V
